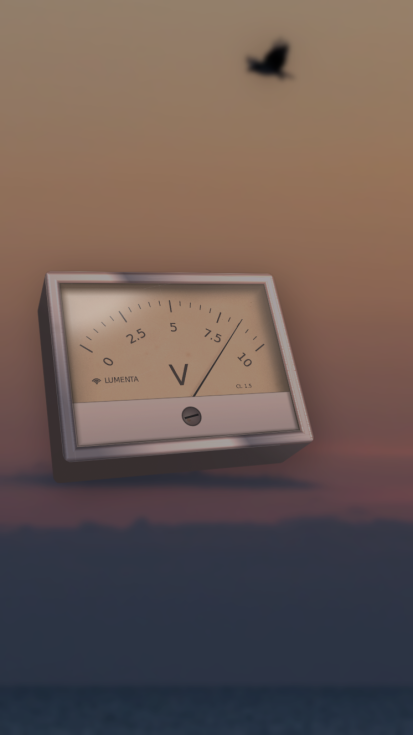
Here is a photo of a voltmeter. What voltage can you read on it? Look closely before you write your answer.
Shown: 8.5 V
